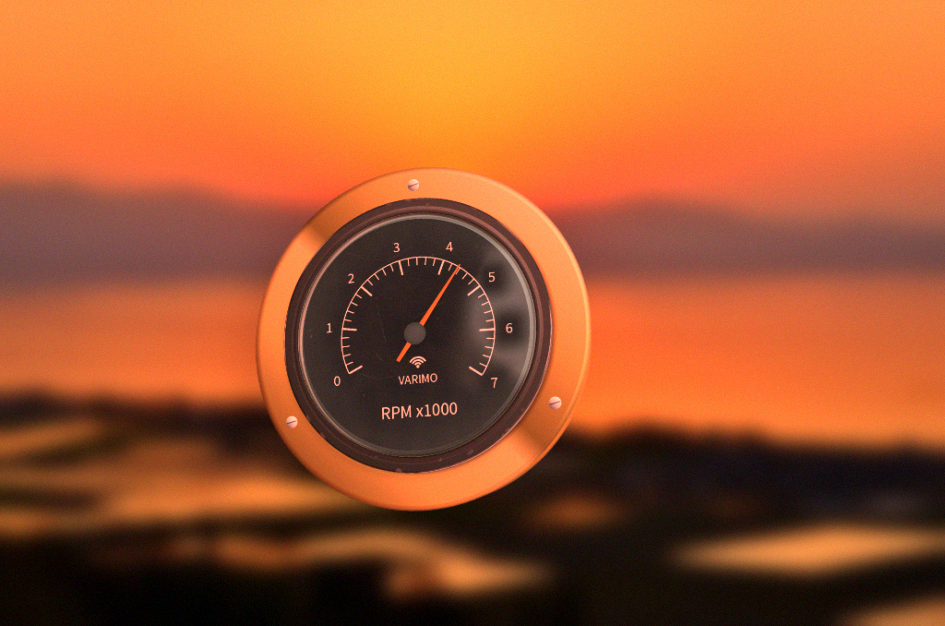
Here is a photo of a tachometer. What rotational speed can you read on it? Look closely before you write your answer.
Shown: 4400 rpm
